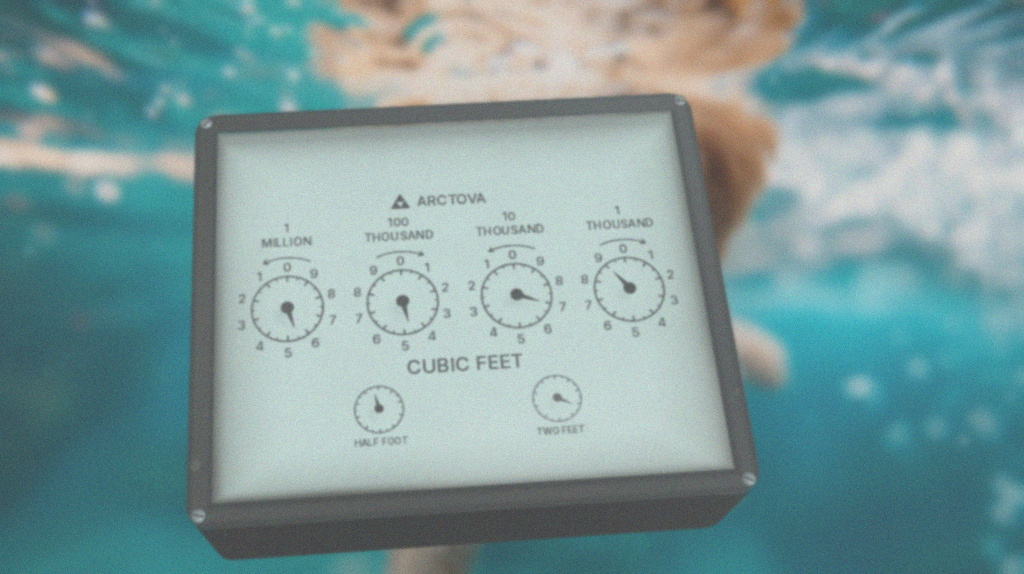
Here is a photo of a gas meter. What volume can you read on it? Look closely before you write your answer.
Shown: 546900 ft³
